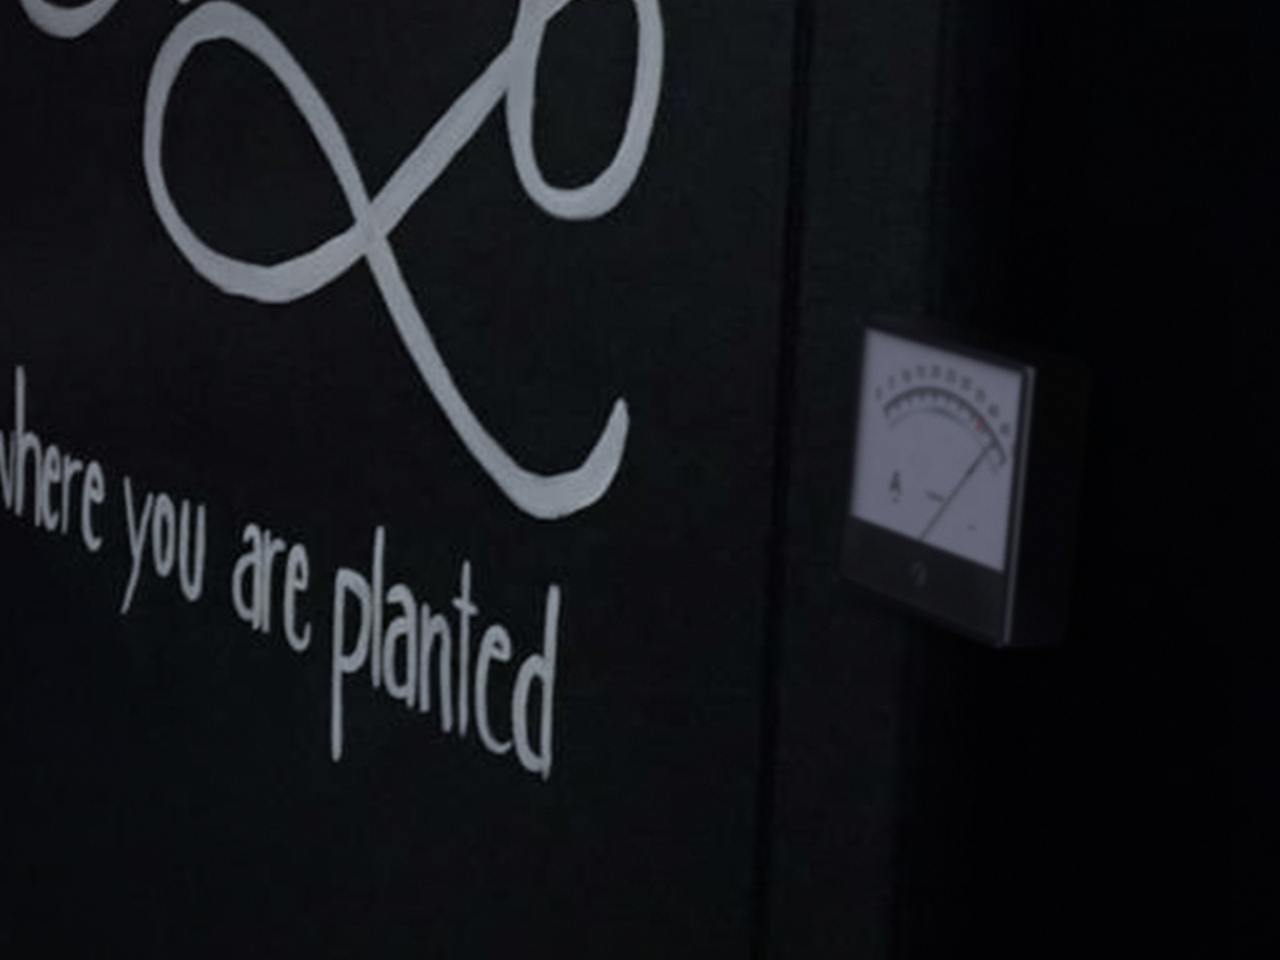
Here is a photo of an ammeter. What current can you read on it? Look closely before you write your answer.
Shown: 45 A
